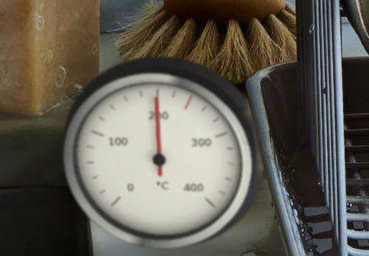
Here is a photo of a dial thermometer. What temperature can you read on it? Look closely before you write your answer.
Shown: 200 °C
